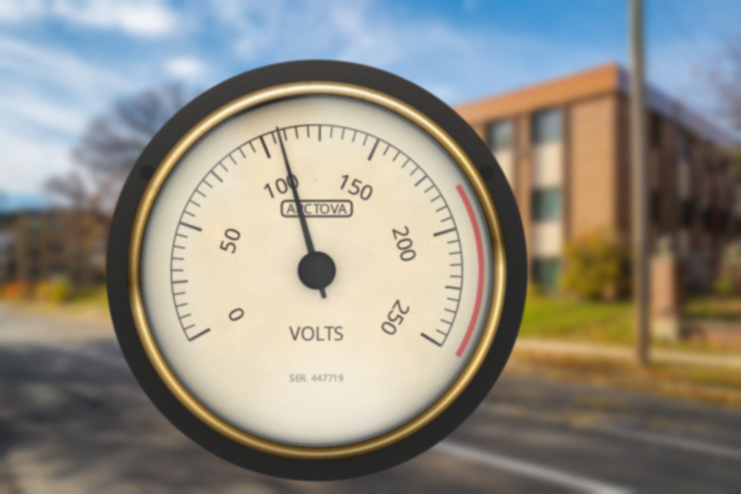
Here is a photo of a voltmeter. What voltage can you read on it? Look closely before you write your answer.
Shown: 107.5 V
